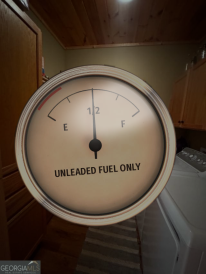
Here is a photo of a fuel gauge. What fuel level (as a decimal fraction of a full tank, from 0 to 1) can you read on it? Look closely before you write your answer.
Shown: 0.5
